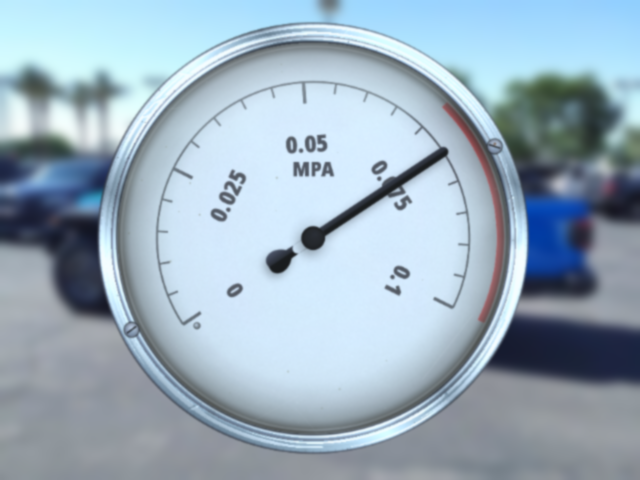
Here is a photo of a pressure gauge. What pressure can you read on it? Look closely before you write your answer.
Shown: 0.075 MPa
